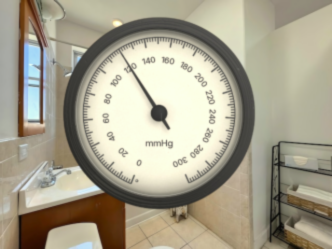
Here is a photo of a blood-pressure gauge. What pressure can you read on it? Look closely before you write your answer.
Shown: 120 mmHg
